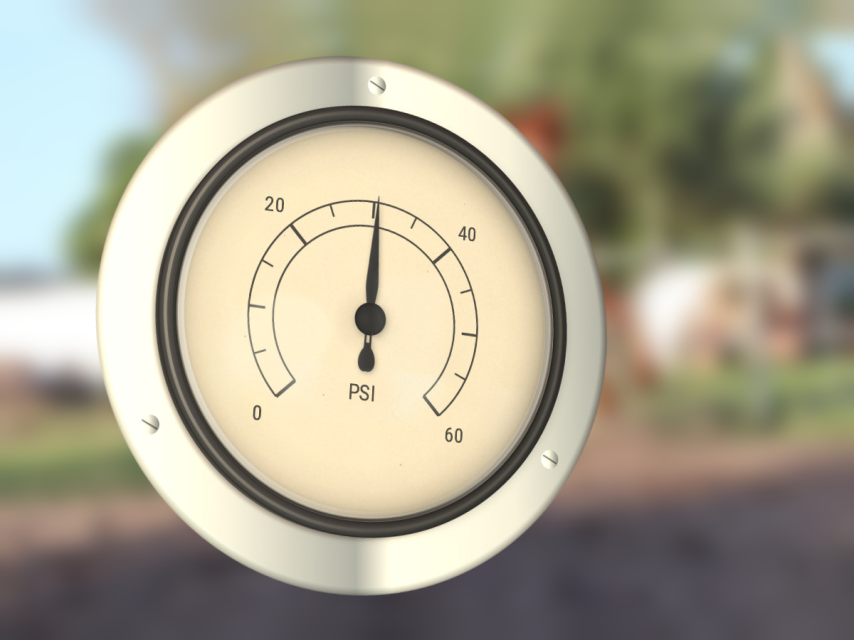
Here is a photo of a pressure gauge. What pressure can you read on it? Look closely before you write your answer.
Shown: 30 psi
